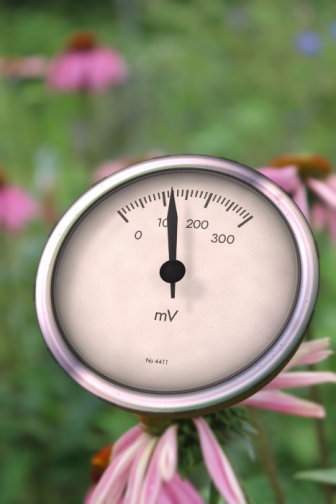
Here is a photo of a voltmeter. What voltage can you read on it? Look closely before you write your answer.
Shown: 120 mV
